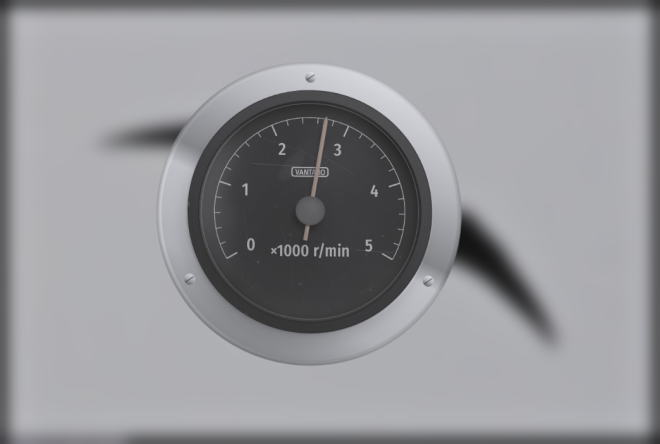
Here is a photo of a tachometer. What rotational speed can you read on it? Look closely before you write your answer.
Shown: 2700 rpm
